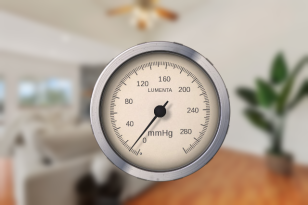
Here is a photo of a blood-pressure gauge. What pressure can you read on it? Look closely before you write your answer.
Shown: 10 mmHg
